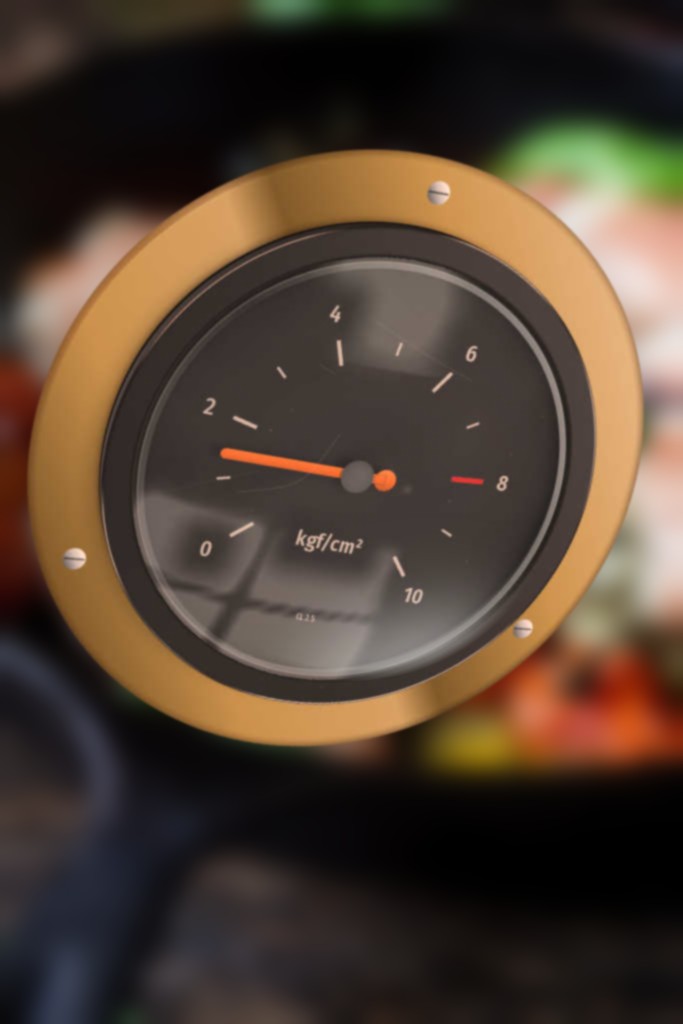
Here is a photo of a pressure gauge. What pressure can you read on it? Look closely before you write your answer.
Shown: 1.5 kg/cm²
